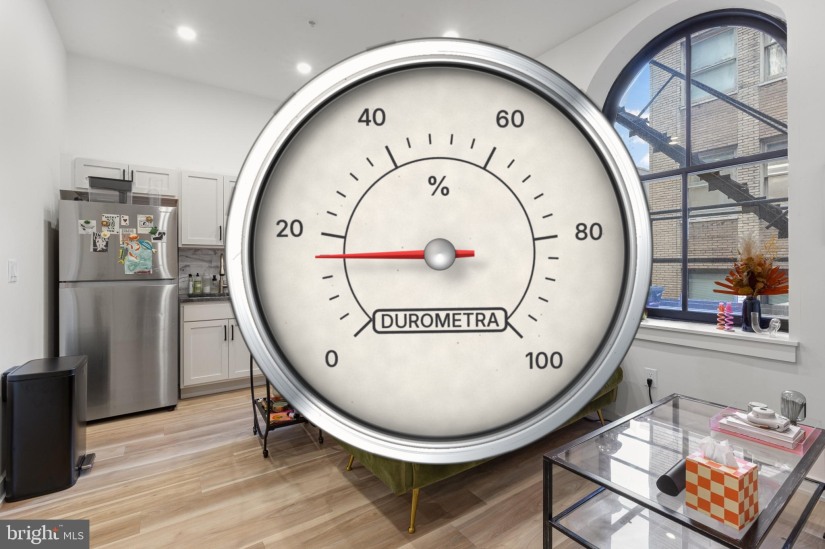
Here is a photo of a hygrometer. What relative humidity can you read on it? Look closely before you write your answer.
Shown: 16 %
